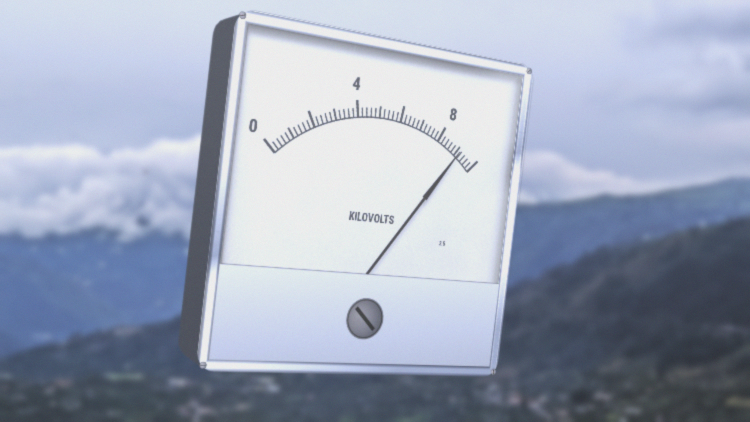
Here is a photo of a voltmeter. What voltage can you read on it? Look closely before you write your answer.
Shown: 9 kV
